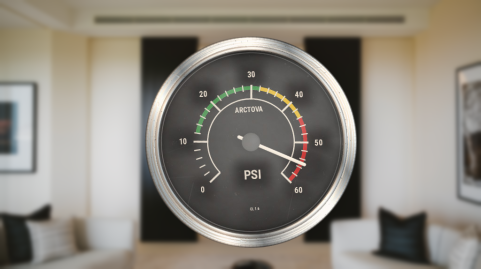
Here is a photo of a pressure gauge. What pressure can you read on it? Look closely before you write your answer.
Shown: 55 psi
